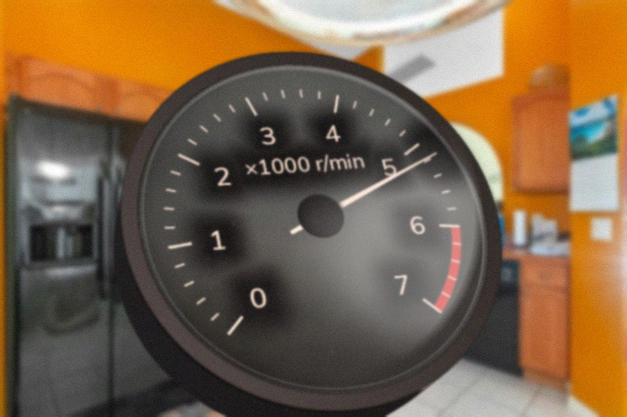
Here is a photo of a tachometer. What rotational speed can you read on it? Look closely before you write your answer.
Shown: 5200 rpm
